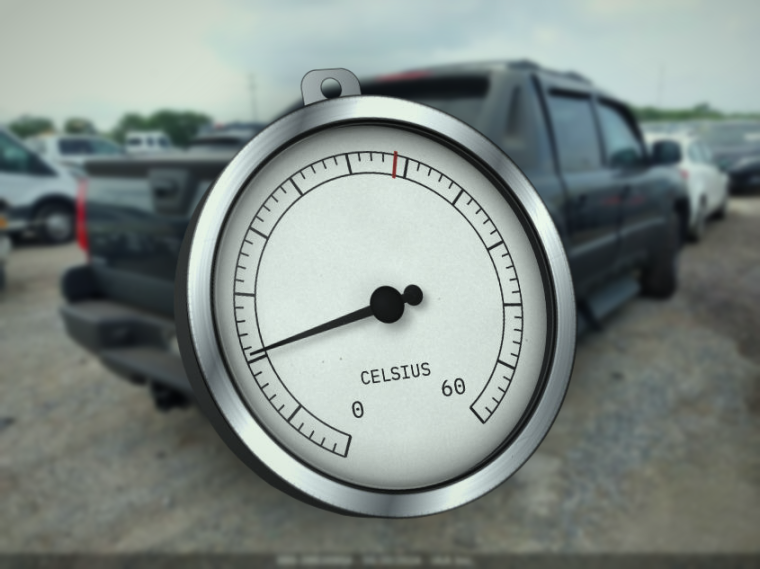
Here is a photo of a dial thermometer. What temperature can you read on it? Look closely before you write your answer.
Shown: 10.5 °C
